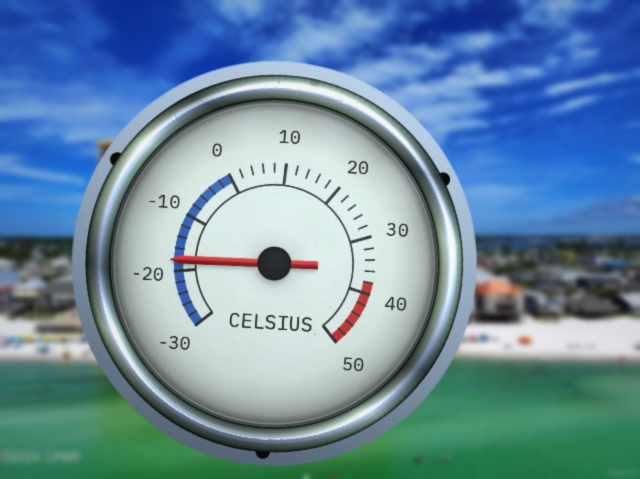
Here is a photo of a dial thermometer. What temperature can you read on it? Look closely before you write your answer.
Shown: -18 °C
